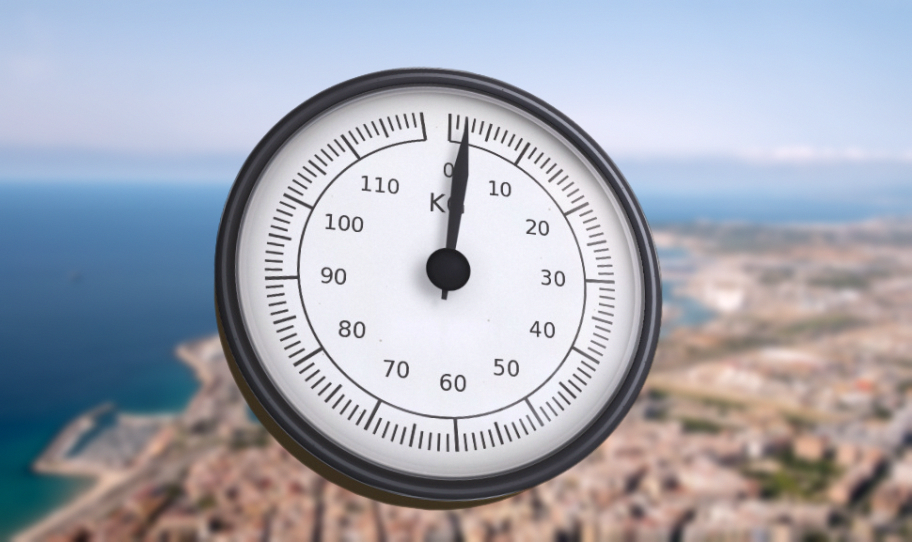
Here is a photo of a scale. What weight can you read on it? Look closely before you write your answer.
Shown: 2 kg
